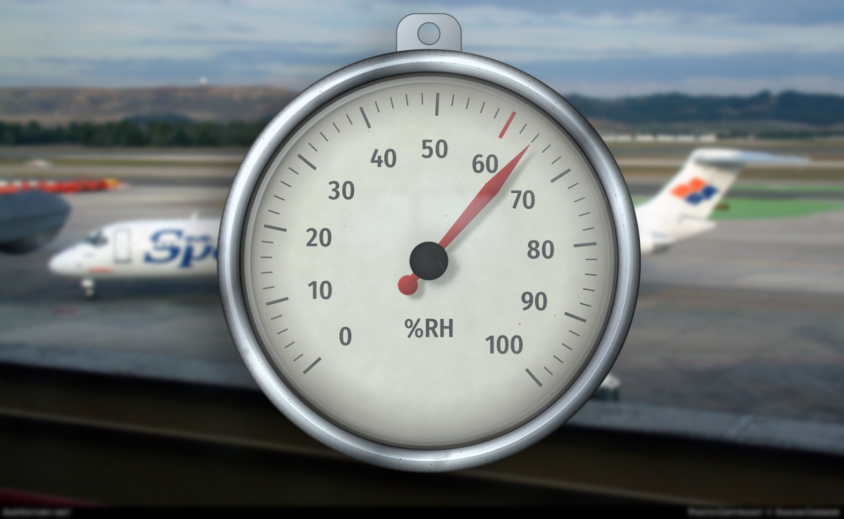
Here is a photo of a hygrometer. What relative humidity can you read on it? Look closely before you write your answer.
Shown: 64 %
